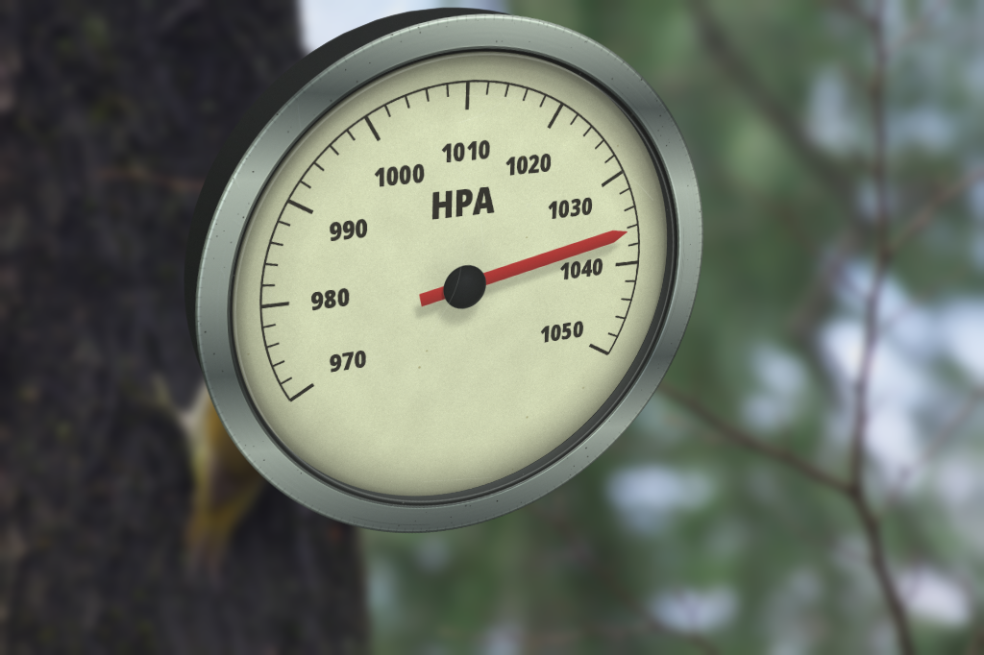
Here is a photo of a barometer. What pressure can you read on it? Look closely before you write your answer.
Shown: 1036 hPa
